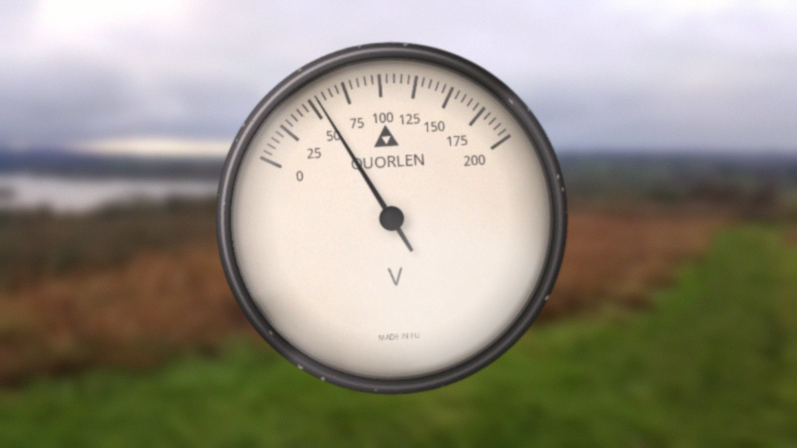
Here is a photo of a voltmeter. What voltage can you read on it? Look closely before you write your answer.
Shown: 55 V
